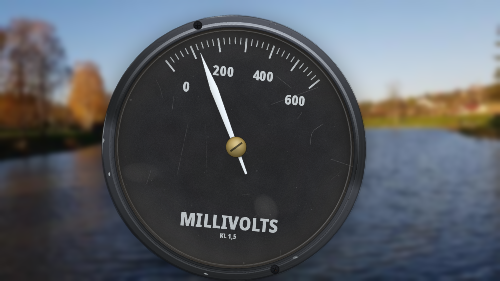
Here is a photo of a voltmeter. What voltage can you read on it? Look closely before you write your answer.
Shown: 120 mV
